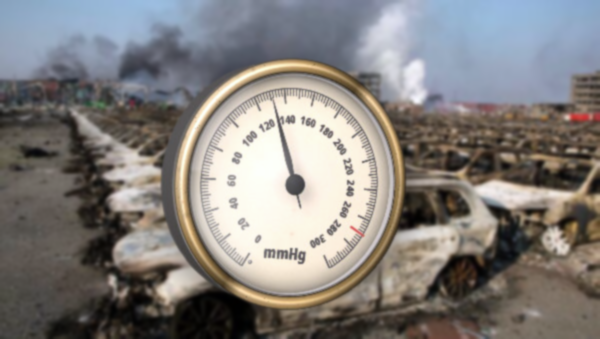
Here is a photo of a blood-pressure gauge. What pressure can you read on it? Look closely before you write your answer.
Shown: 130 mmHg
